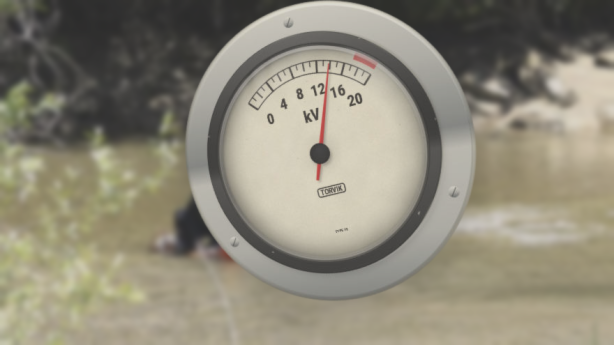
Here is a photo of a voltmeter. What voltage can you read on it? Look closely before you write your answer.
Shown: 14 kV
